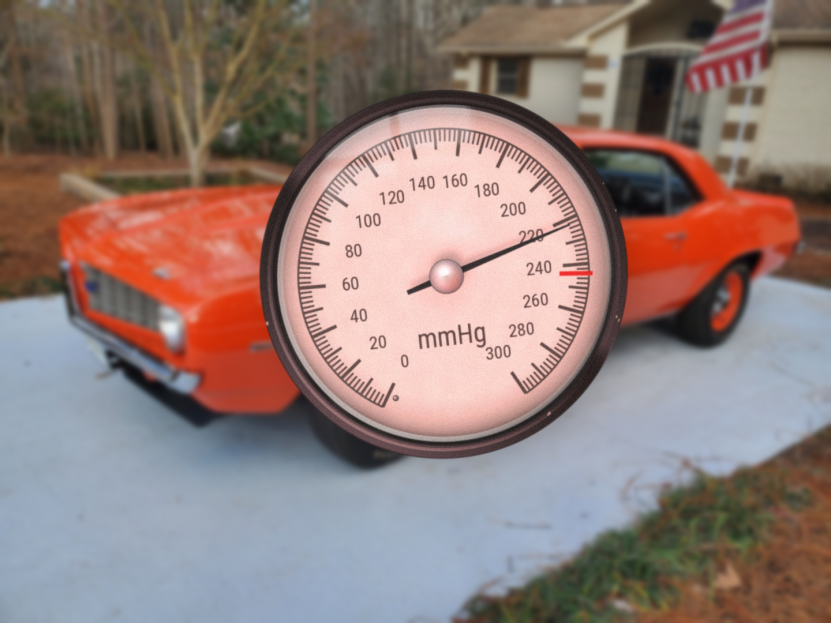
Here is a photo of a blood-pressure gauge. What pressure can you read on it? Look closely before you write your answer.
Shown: 222 mmHg
